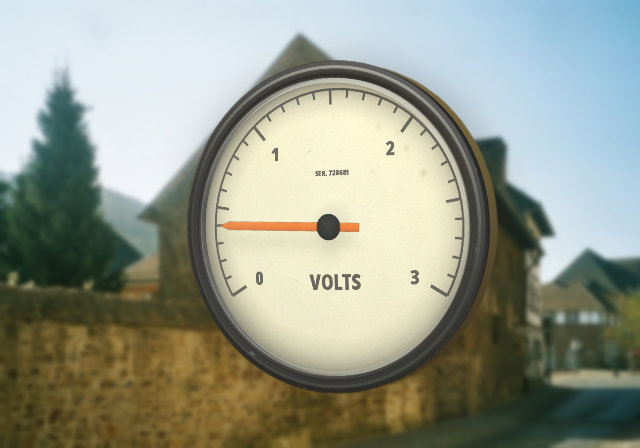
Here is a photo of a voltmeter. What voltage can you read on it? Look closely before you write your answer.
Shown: 0.4 V
